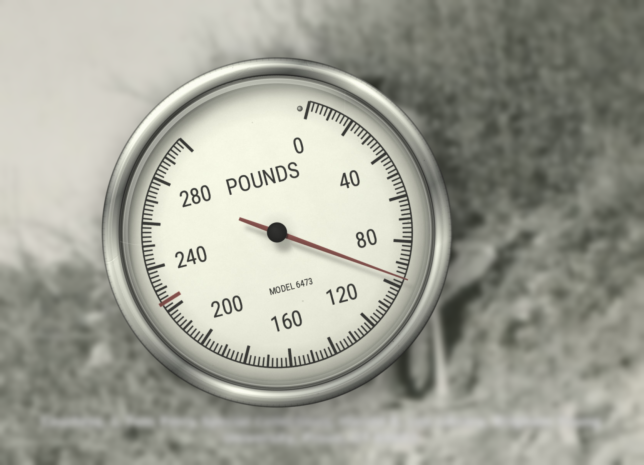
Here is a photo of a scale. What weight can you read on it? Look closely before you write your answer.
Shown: 96 lb
